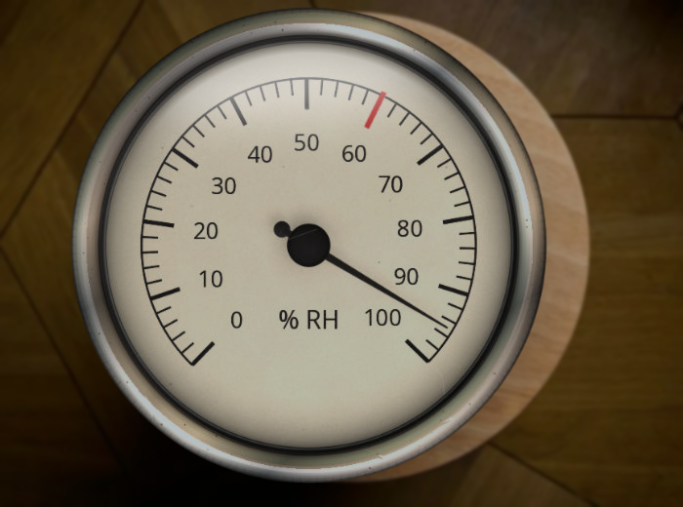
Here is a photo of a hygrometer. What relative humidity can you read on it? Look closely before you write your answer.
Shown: 95 %
